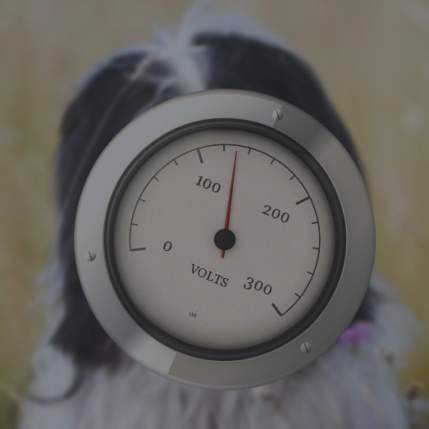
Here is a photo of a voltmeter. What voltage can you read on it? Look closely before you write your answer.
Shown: 130 V
